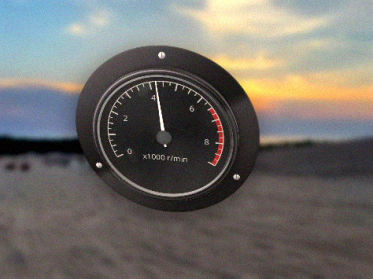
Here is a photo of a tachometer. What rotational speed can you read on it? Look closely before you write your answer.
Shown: 4250 rpm
